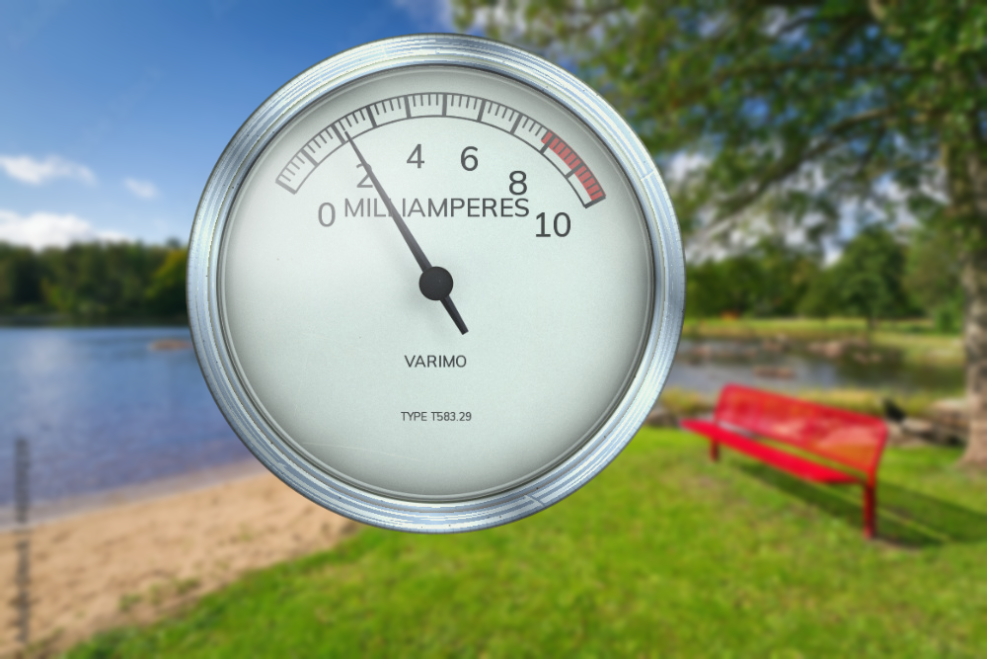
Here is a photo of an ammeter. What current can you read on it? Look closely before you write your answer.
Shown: 2.2 mA
